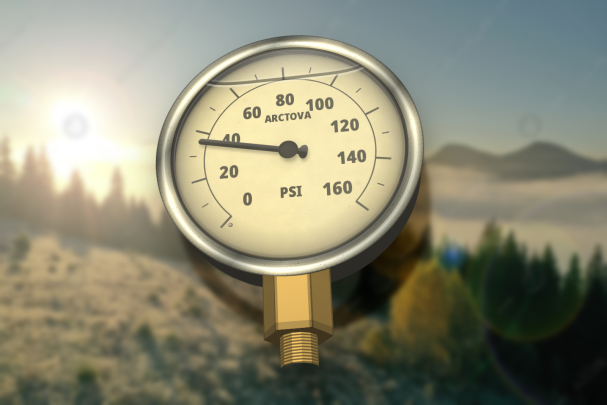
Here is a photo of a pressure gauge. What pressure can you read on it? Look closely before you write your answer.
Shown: 35 psi
